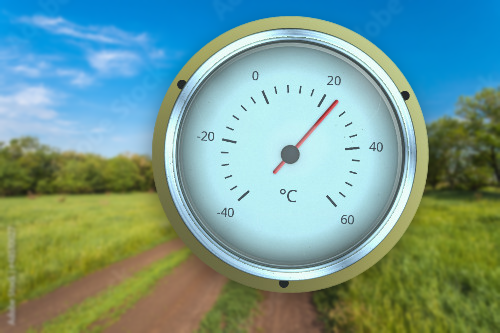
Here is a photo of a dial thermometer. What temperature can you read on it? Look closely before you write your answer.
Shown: 24 °C
